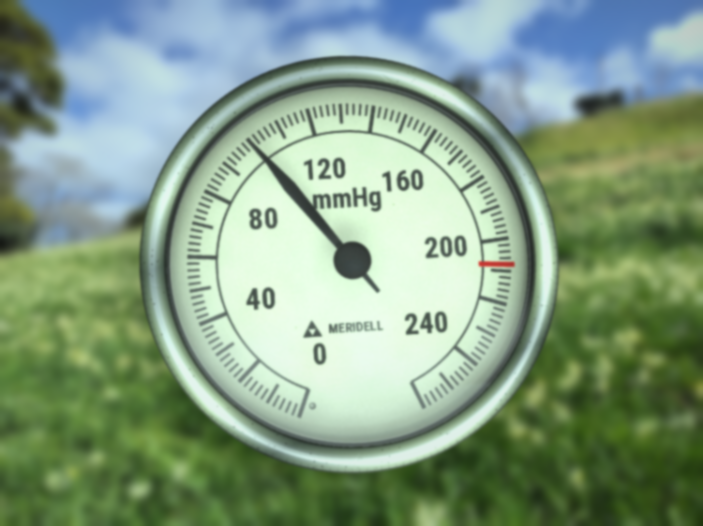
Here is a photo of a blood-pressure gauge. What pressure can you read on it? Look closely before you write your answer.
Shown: 100 mmHg
